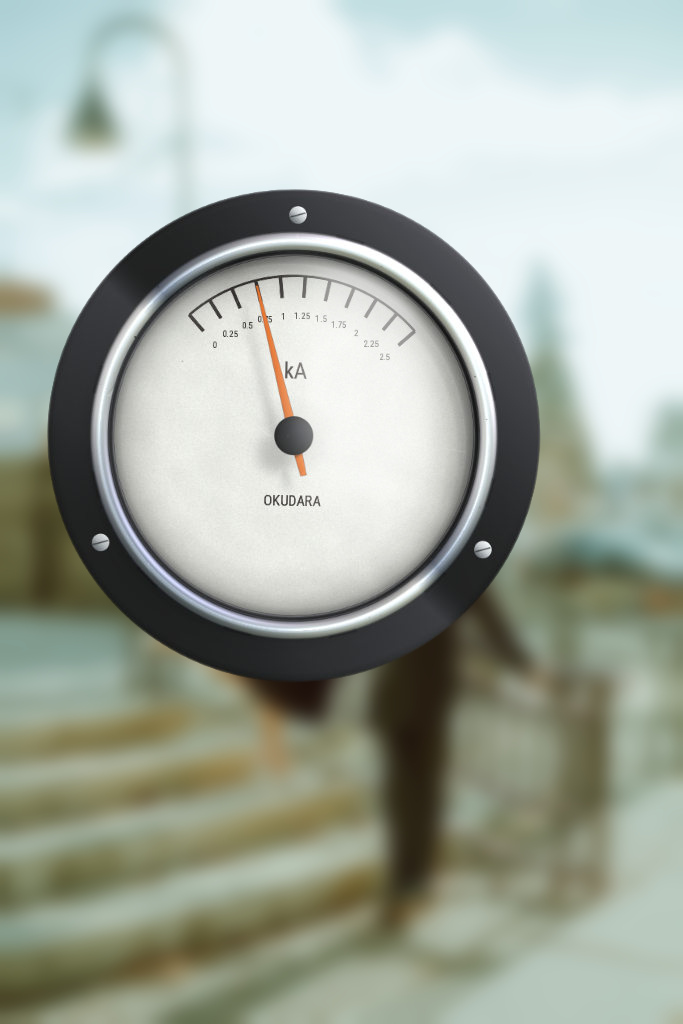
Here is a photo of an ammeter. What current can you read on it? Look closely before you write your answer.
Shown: 0.75 kA
